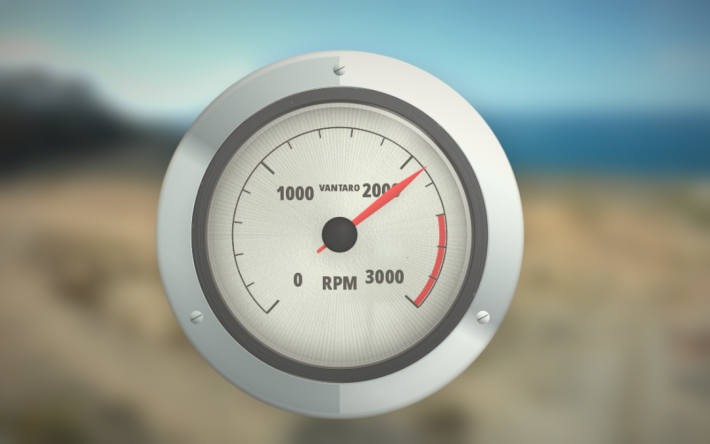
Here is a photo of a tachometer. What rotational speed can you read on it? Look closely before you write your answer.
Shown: 2100 rpm
